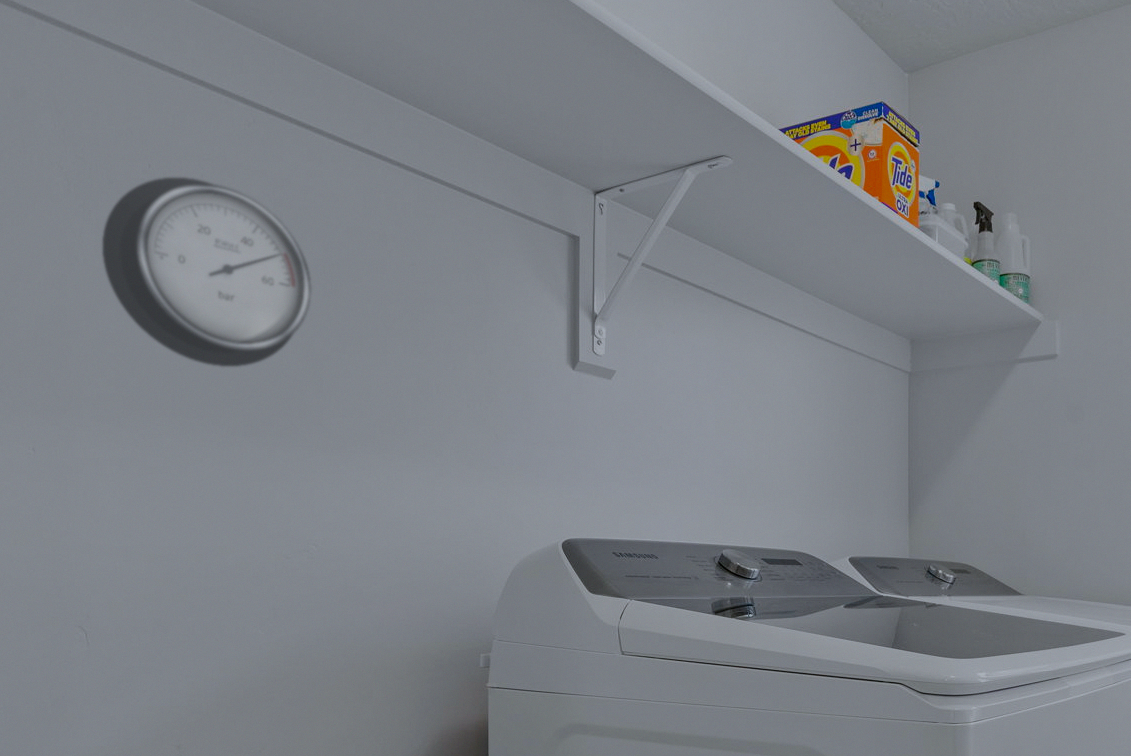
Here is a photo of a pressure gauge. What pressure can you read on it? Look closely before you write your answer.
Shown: 50 bar
